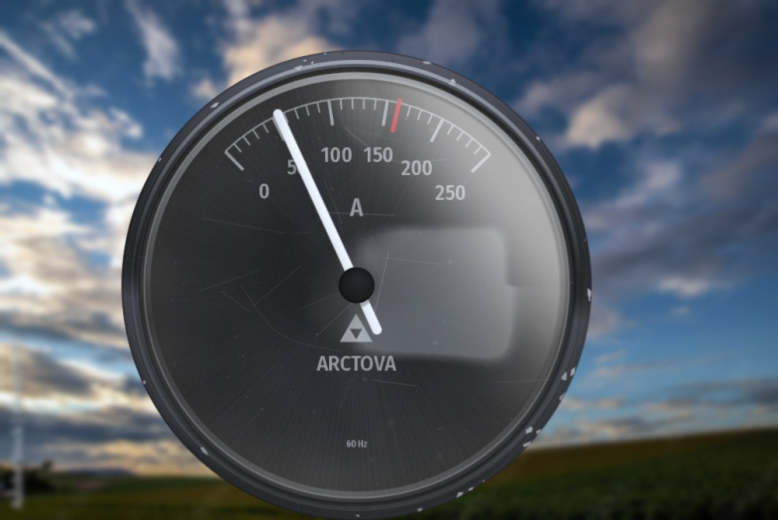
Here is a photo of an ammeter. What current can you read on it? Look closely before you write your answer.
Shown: 55 A
